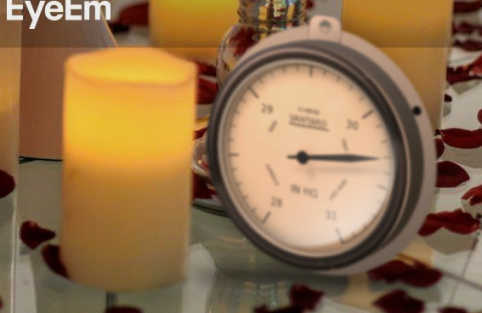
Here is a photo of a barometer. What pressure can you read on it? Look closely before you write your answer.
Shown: 30.3 inHg
